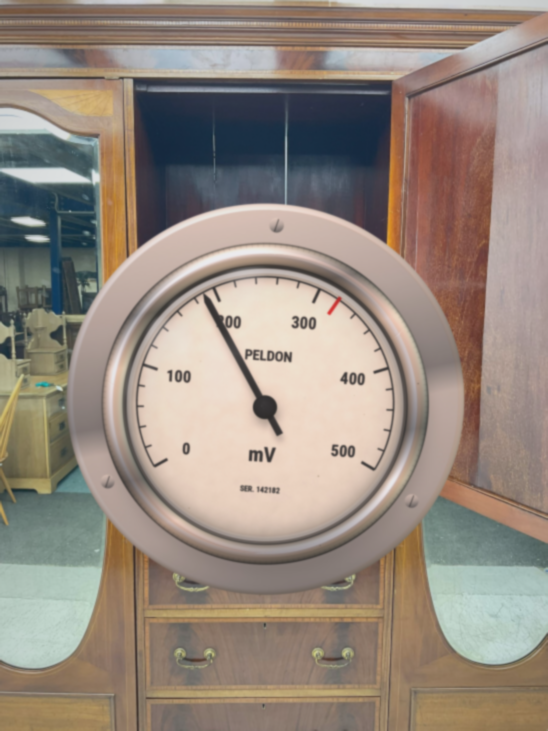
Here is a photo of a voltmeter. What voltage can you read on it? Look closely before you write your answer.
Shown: 190 mV
